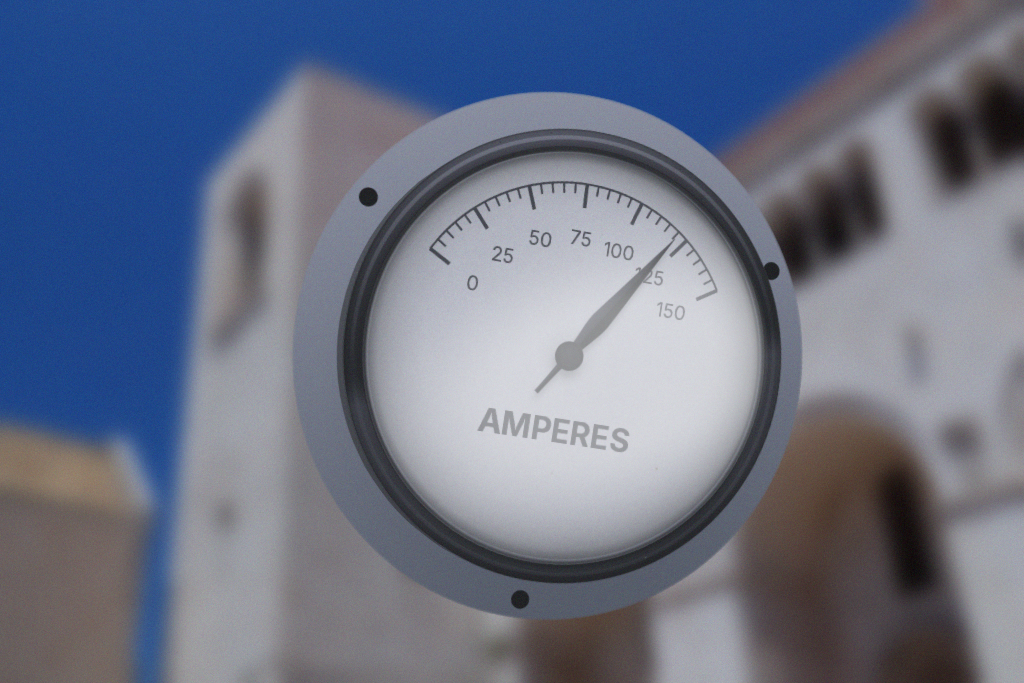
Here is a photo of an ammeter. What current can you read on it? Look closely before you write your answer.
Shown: 120 A
